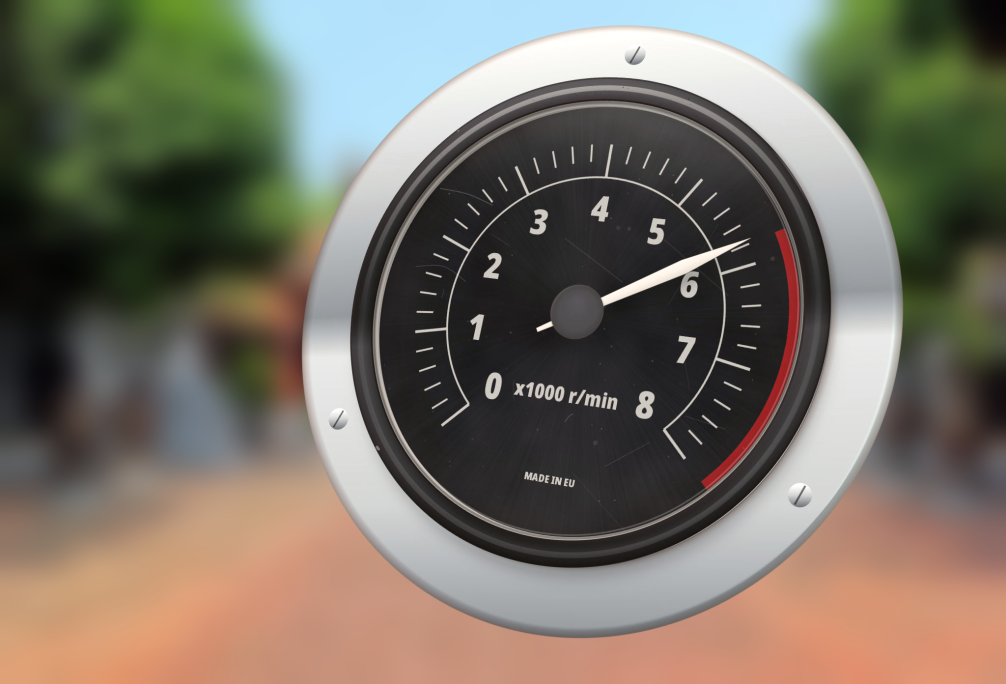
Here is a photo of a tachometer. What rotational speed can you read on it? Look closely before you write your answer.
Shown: 5800 rpm
